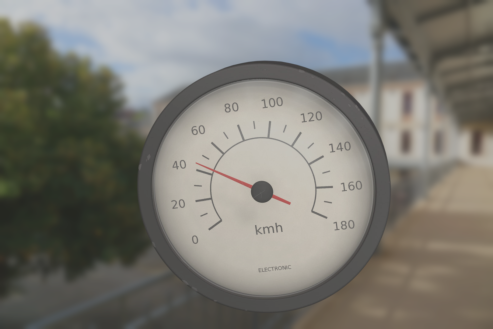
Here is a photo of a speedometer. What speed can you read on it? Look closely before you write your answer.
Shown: 45 km/h
